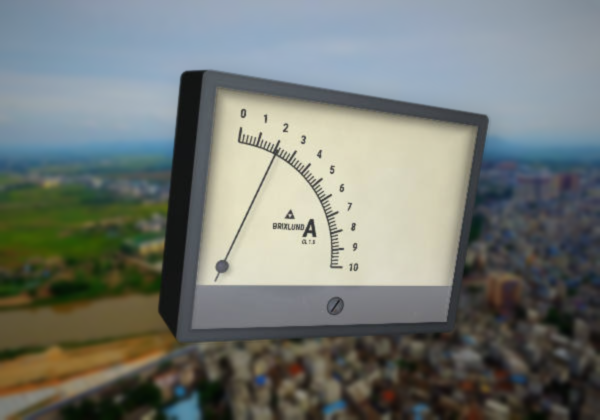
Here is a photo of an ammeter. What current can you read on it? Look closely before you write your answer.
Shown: 2 A
